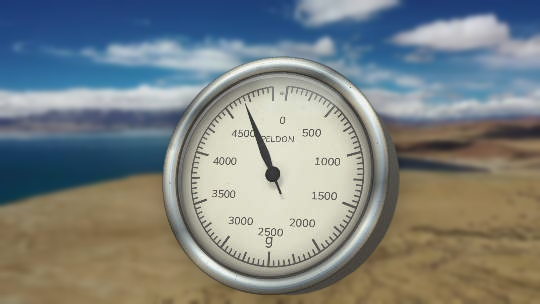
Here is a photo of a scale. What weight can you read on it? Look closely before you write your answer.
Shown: 4700 g
